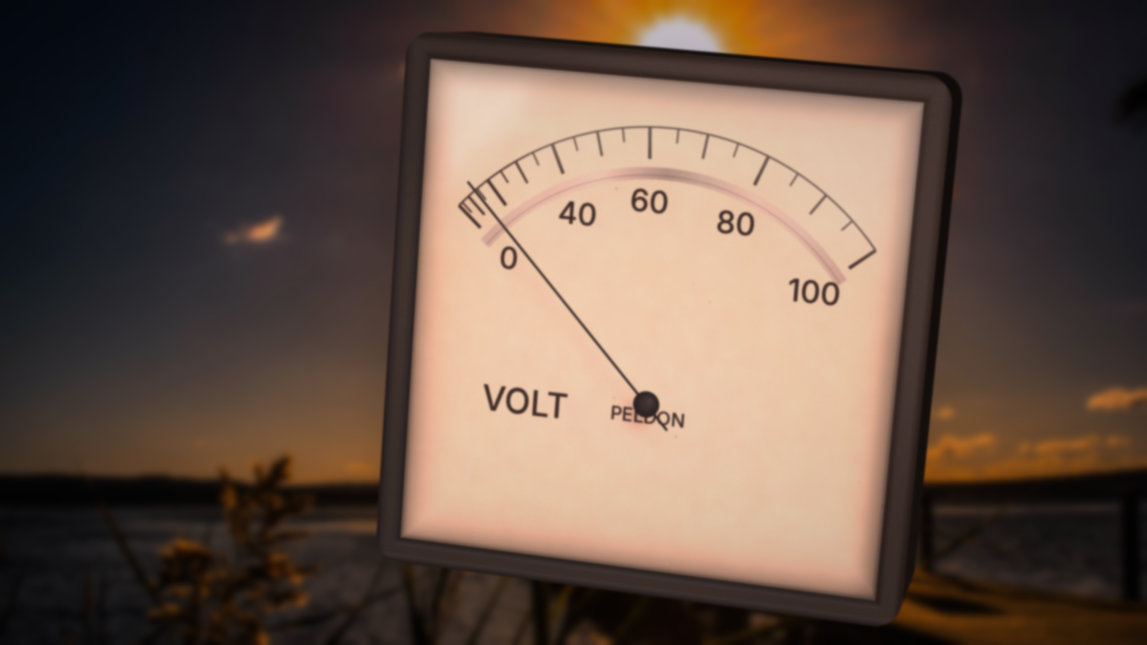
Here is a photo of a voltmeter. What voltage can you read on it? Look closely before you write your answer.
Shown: 15 V
